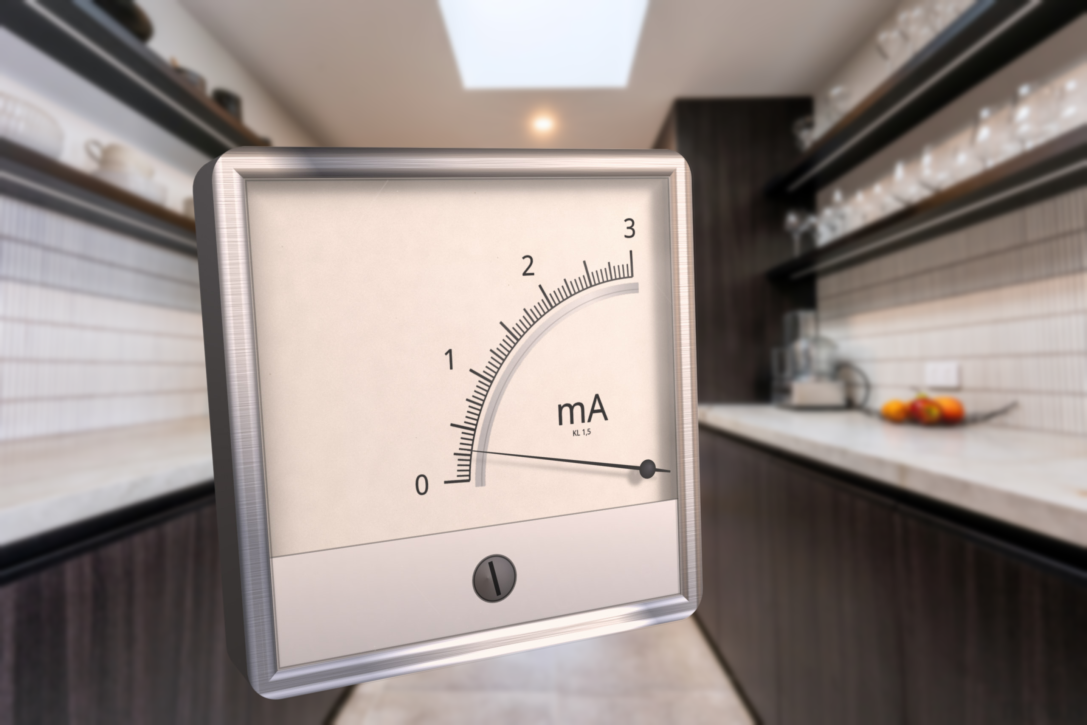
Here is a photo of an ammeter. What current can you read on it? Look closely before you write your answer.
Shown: 0.3 mA
